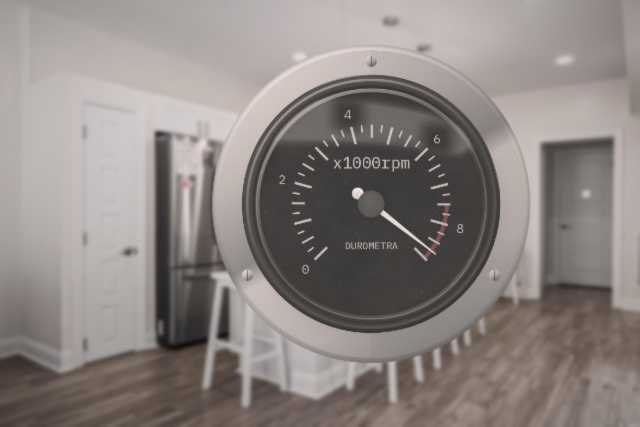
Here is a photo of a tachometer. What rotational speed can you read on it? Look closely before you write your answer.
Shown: 8750 rpm
